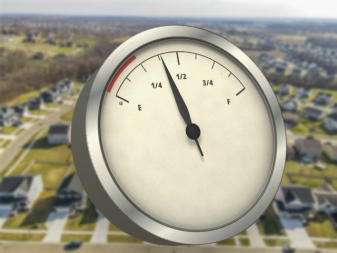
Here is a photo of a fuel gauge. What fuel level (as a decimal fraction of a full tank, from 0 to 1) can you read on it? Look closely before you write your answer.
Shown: 0.375
